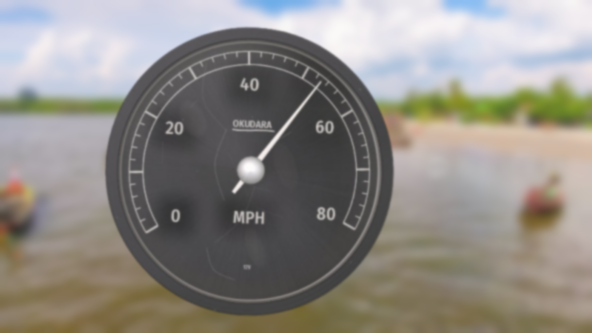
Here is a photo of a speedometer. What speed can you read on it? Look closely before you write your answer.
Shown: 53 mph
